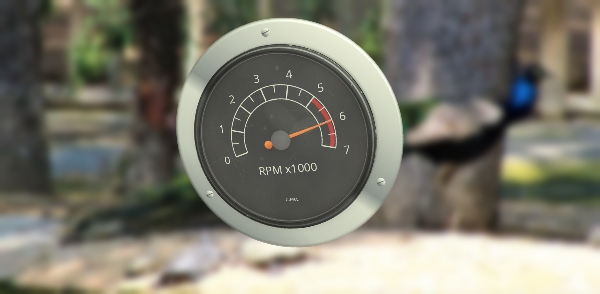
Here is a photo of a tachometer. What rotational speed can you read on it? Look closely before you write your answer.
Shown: 6000 rpm
